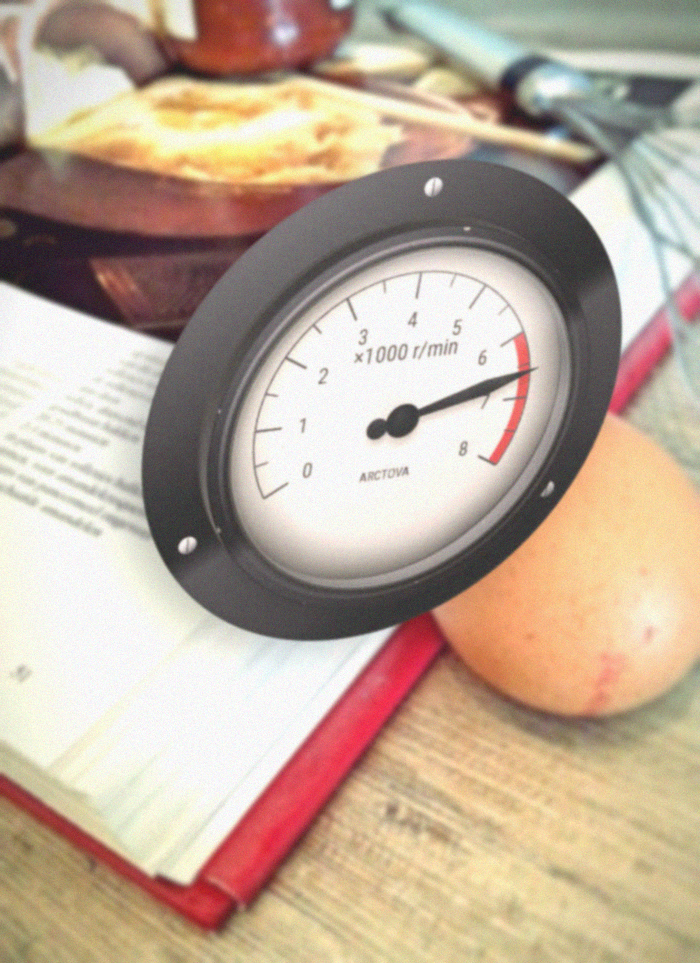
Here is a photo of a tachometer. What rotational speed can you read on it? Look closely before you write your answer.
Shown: 6500 rpm
